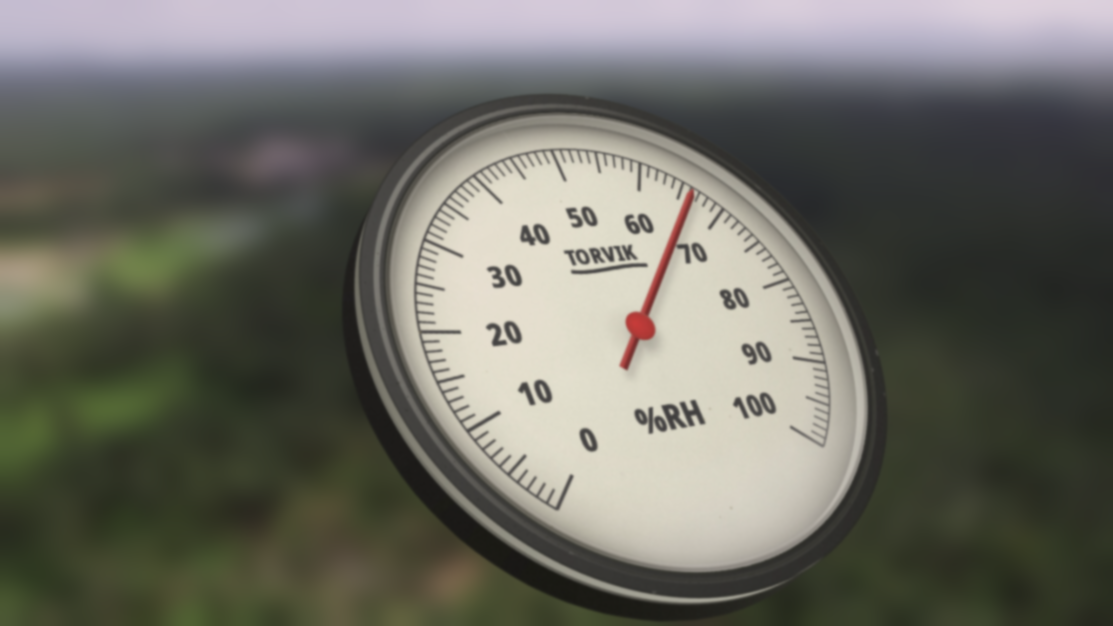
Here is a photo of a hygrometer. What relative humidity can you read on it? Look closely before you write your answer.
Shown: 66 %
